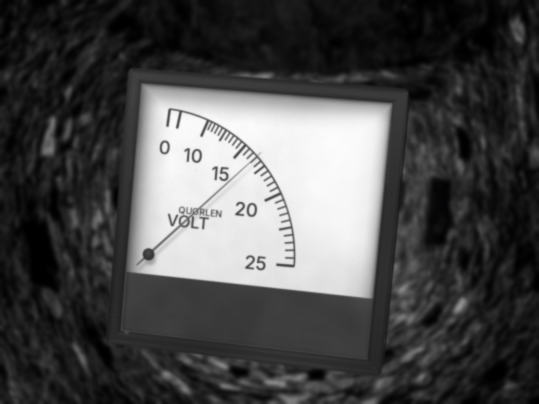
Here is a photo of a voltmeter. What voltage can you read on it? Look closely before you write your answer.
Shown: 16.5 V
